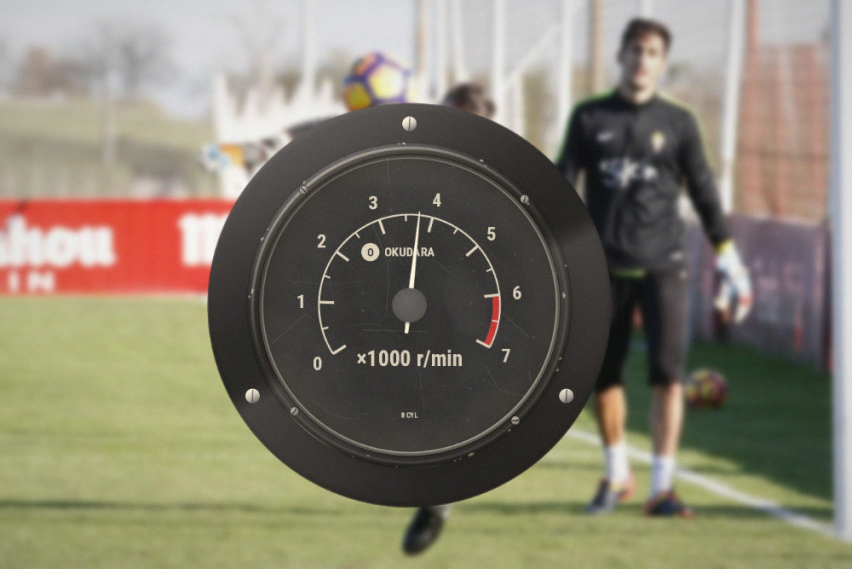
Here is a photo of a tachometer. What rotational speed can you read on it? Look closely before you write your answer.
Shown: 3750 rpm
